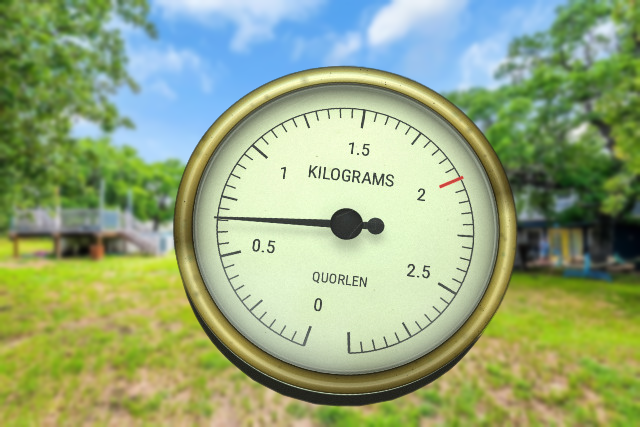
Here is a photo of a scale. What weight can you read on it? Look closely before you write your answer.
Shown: 0.65 kg
